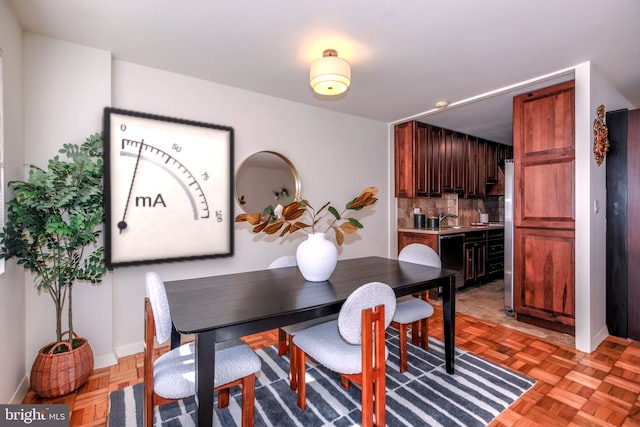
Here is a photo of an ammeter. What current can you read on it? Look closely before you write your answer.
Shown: 25 mA
